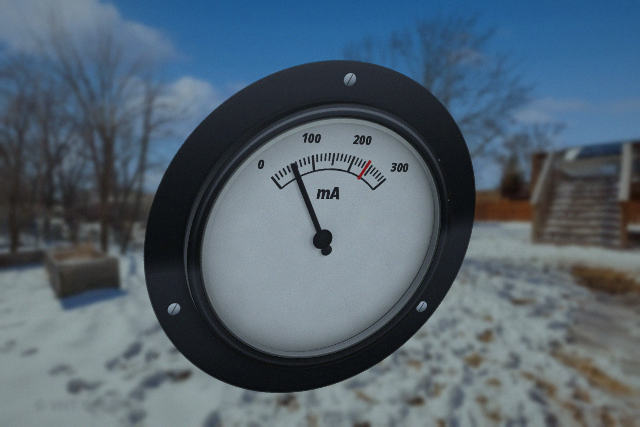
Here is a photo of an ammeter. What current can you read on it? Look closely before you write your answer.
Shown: 50 mA
